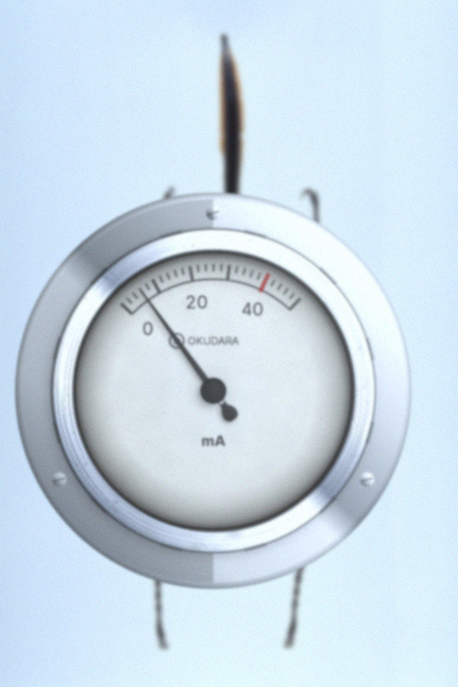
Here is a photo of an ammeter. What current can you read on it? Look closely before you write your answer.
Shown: 6 mA
